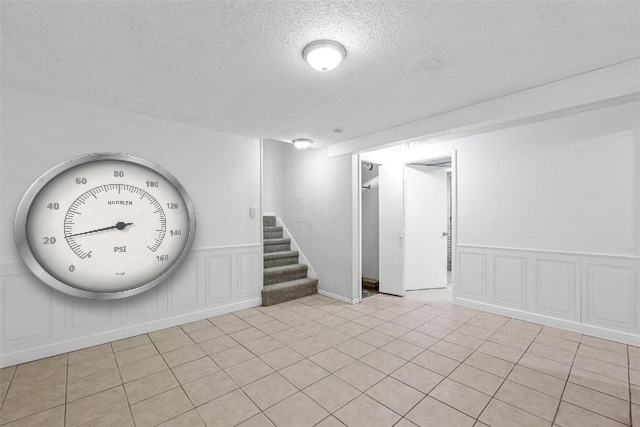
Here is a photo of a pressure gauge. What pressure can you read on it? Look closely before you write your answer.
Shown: 20 psi
